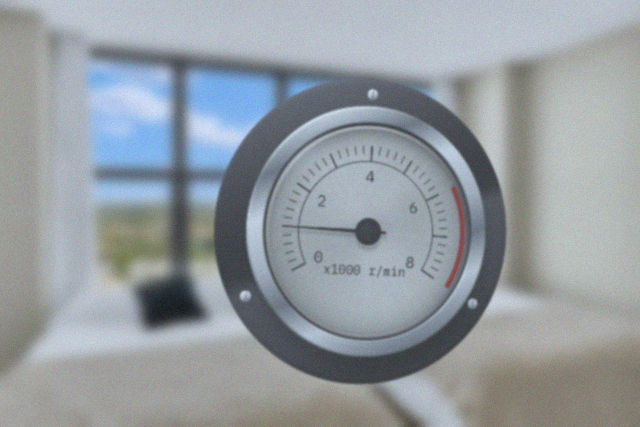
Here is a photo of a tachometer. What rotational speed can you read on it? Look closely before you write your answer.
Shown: 1000 rpm
